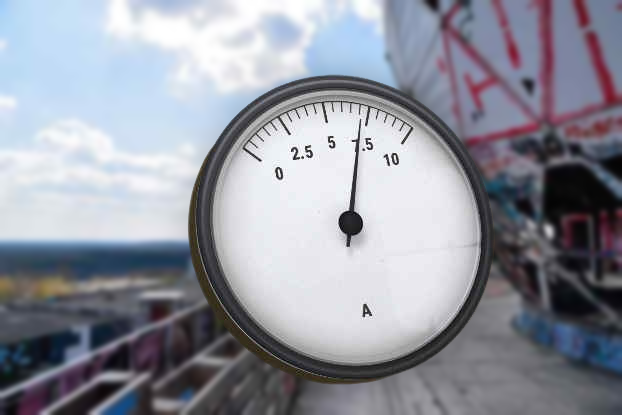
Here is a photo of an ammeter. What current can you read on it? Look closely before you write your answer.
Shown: 7 A
